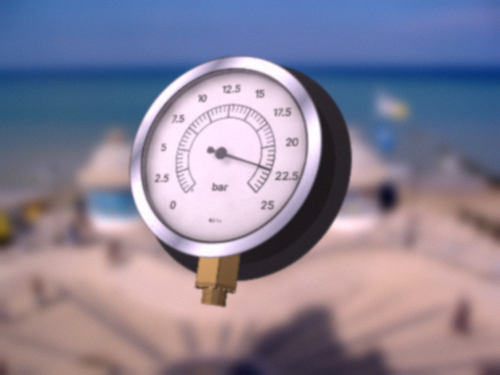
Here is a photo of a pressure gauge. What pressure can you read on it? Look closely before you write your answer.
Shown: 22.5 bar
